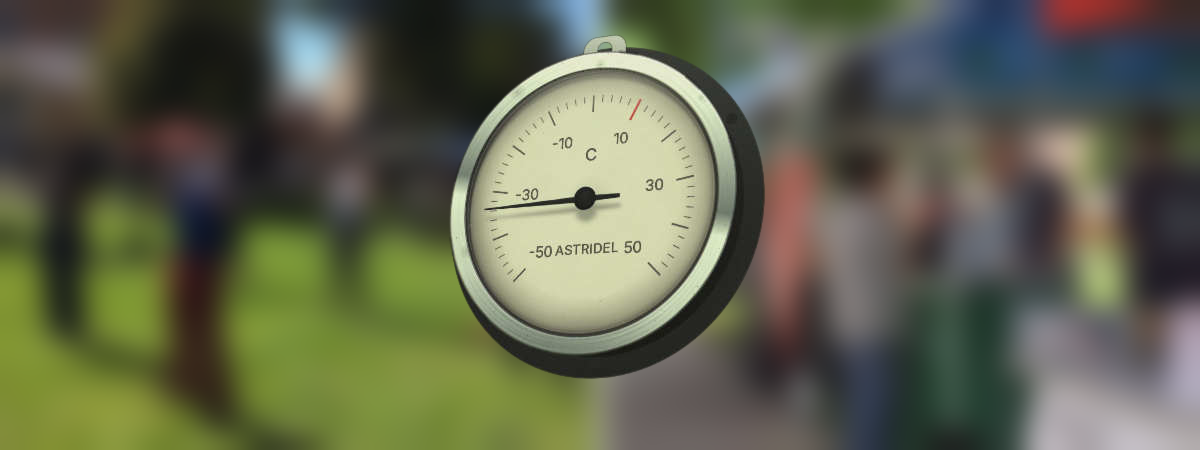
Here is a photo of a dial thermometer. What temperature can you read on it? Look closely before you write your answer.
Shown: -34 °C
